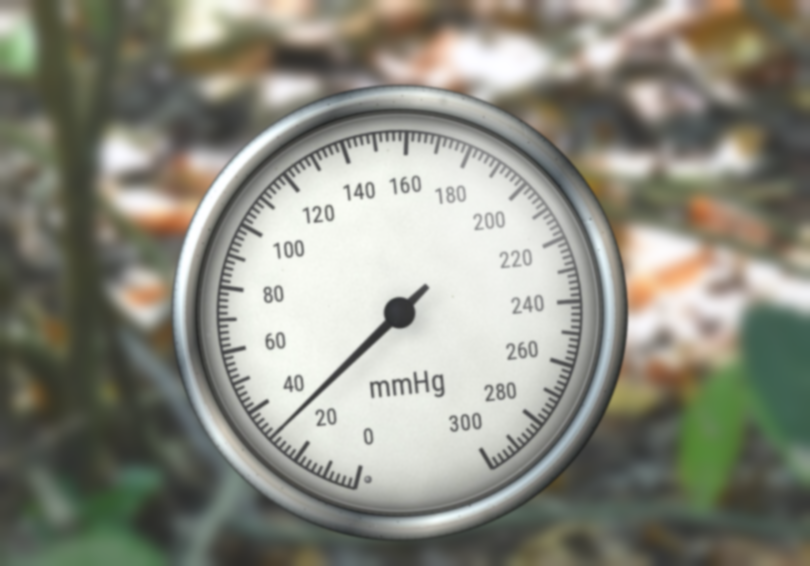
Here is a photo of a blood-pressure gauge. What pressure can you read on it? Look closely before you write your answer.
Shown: 30 mmHg
